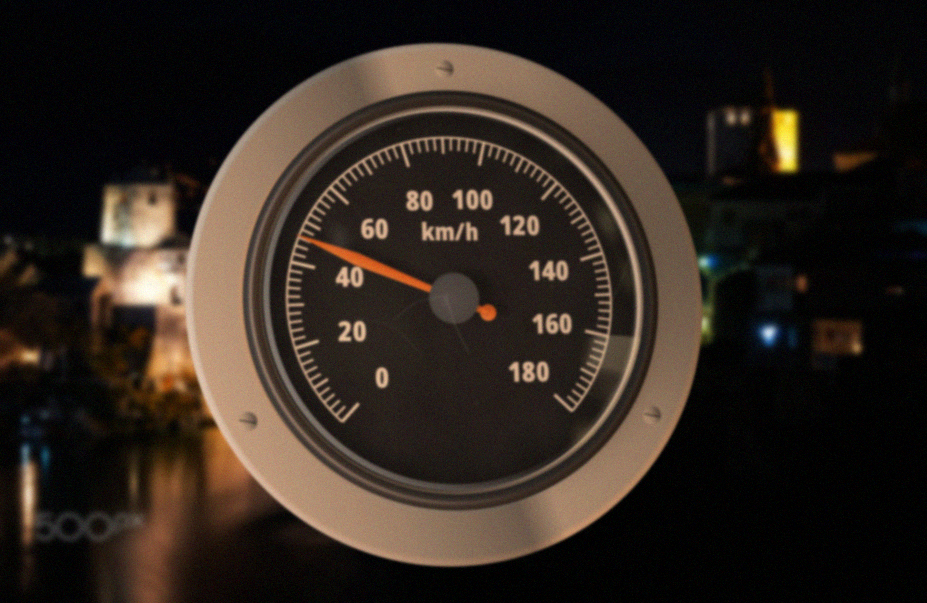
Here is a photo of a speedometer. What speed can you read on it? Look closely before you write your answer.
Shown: 46 km/h
